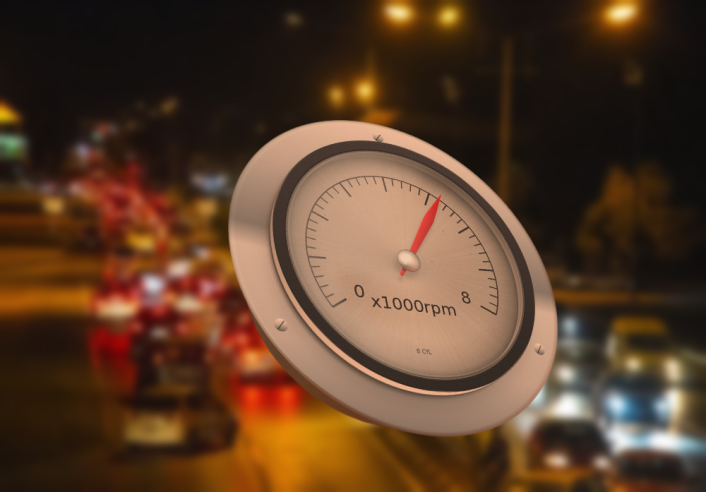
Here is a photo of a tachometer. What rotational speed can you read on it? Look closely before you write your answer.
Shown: 5200 rpm
